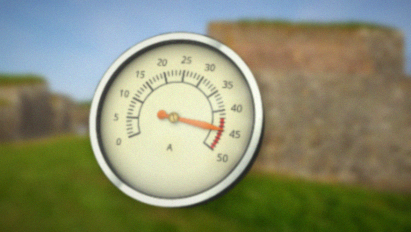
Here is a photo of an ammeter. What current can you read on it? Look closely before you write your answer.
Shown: 45 A
